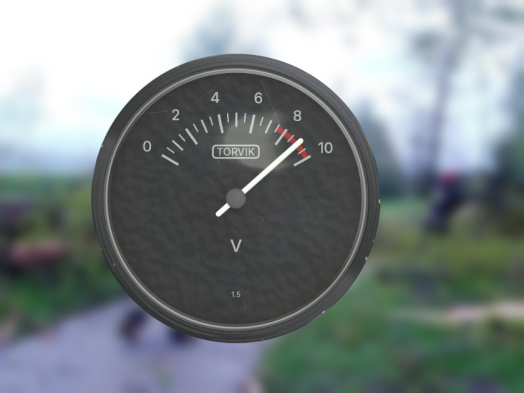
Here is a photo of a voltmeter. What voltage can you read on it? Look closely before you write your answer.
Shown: 9 V
